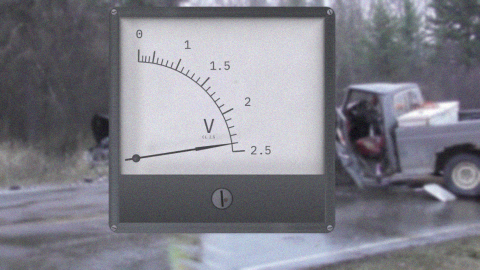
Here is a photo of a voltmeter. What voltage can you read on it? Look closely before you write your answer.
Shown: 2.4 V
